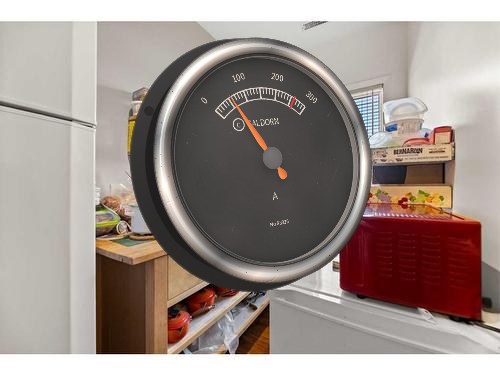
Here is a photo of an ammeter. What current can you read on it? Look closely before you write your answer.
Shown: 50 A
